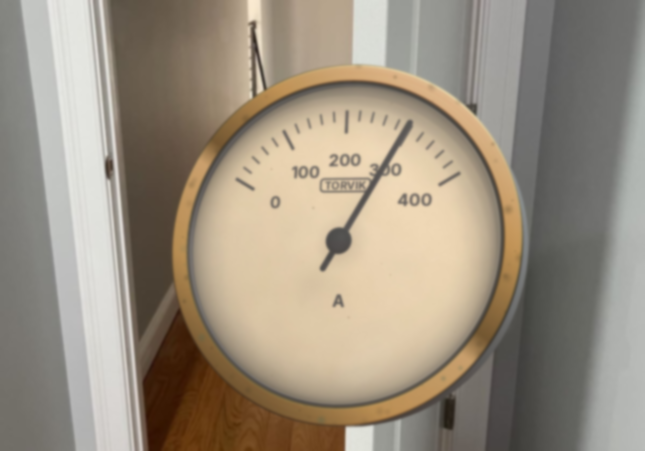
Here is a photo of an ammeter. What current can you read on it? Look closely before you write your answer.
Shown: 300 A
